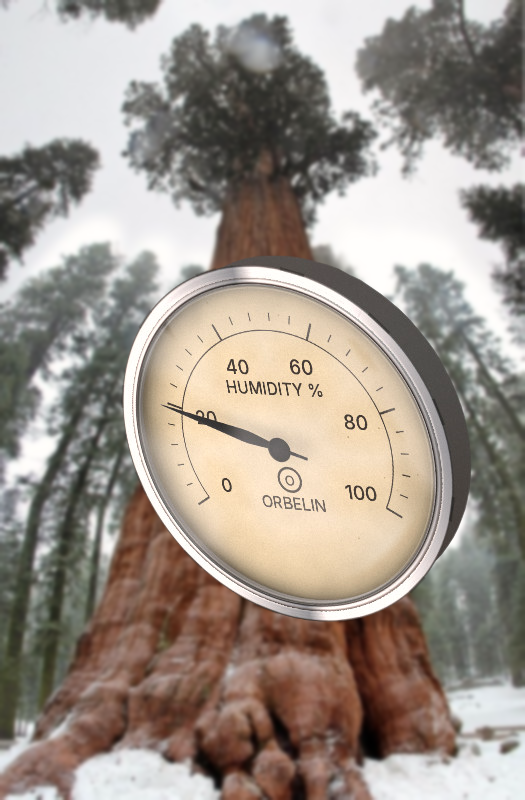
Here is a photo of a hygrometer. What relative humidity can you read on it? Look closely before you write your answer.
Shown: 20 %
